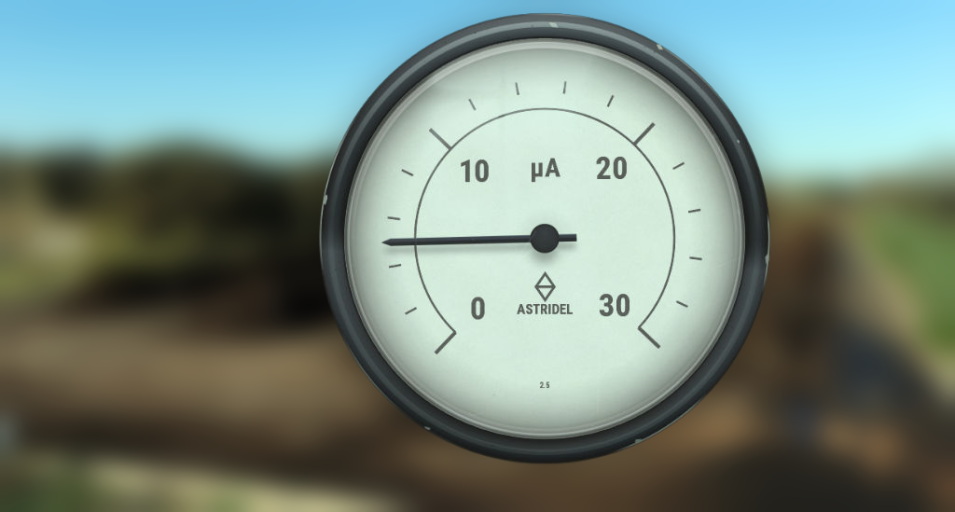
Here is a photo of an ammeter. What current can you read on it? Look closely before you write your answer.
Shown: 5 µA
